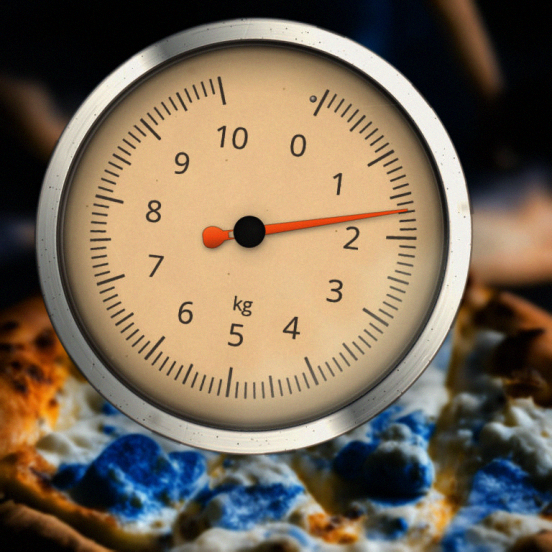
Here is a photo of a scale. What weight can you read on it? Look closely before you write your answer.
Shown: 1.7 kg
